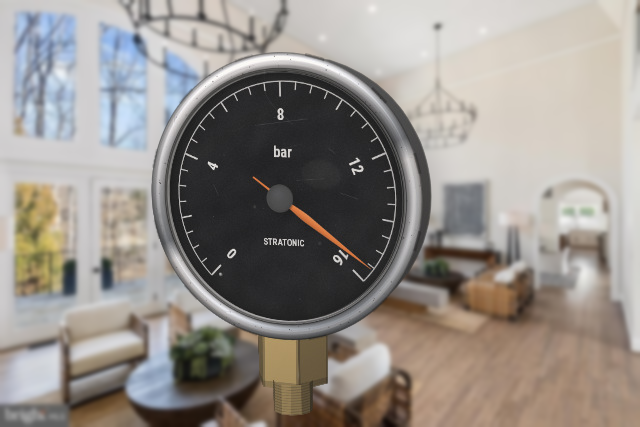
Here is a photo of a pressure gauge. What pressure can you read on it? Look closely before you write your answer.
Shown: 15.5 bar
